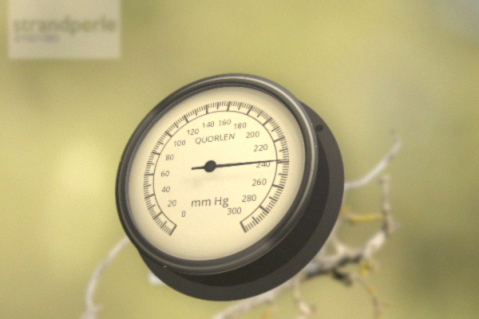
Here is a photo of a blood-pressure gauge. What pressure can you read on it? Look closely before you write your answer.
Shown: 240 mmHg
